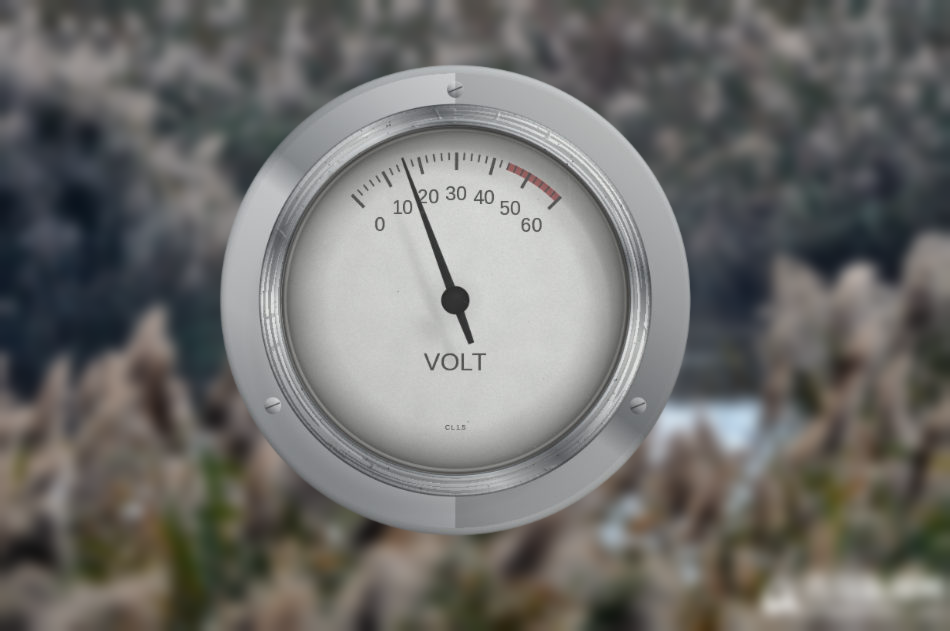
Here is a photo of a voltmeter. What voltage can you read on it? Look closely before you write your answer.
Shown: 16 V
